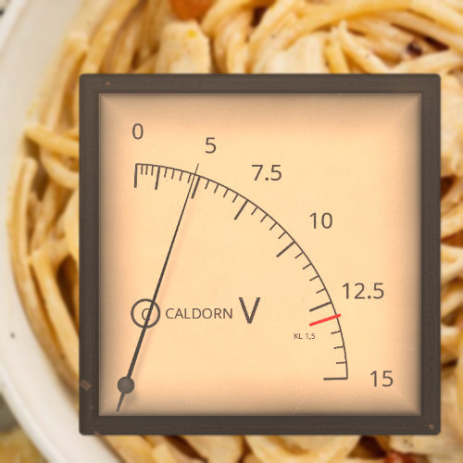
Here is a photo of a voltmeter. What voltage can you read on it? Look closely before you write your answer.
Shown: 4.75 V
